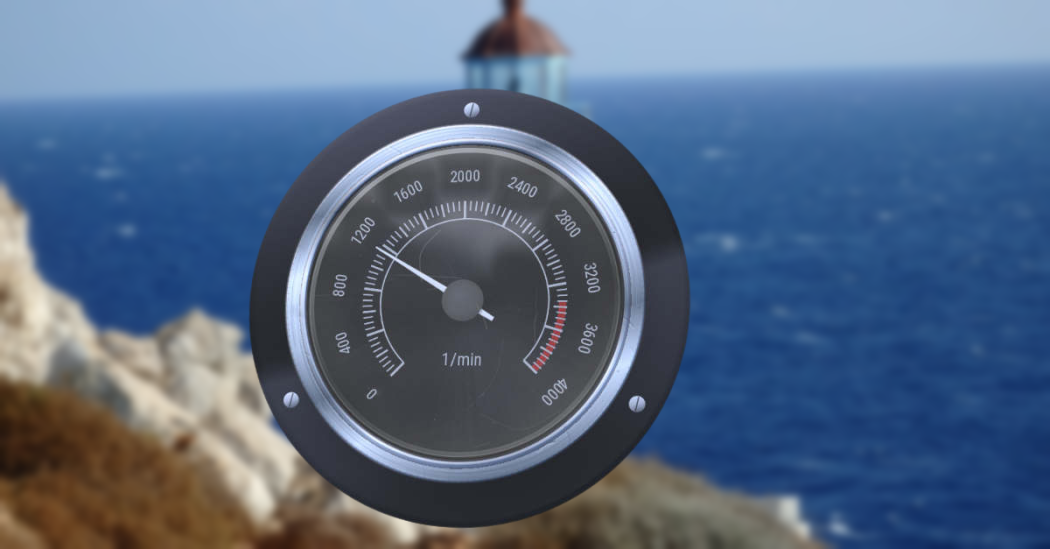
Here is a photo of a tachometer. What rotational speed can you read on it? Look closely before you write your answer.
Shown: 1150 rpm
